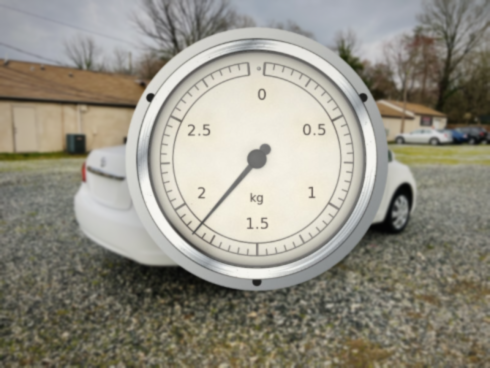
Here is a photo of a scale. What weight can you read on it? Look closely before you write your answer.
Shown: 1.85 kg
